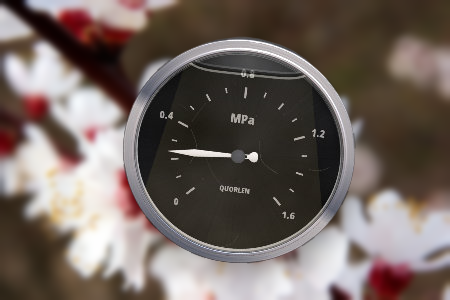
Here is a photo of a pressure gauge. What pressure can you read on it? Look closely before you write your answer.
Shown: 0.25 MPa
